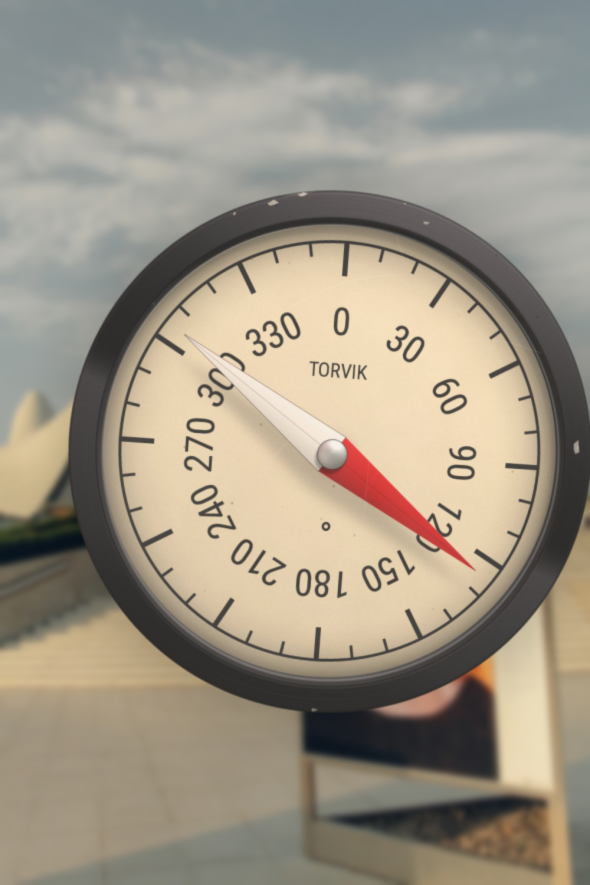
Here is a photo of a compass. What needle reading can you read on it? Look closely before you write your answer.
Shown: 125 °
